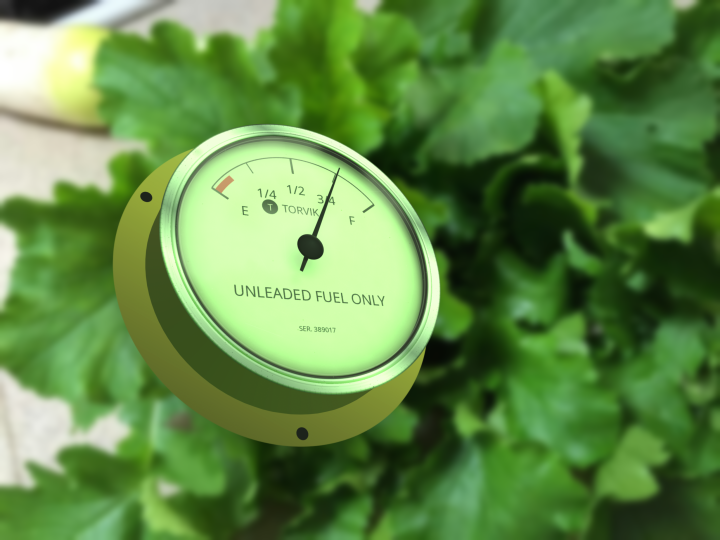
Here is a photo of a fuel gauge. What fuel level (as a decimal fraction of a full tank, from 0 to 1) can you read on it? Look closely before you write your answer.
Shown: 0.75
